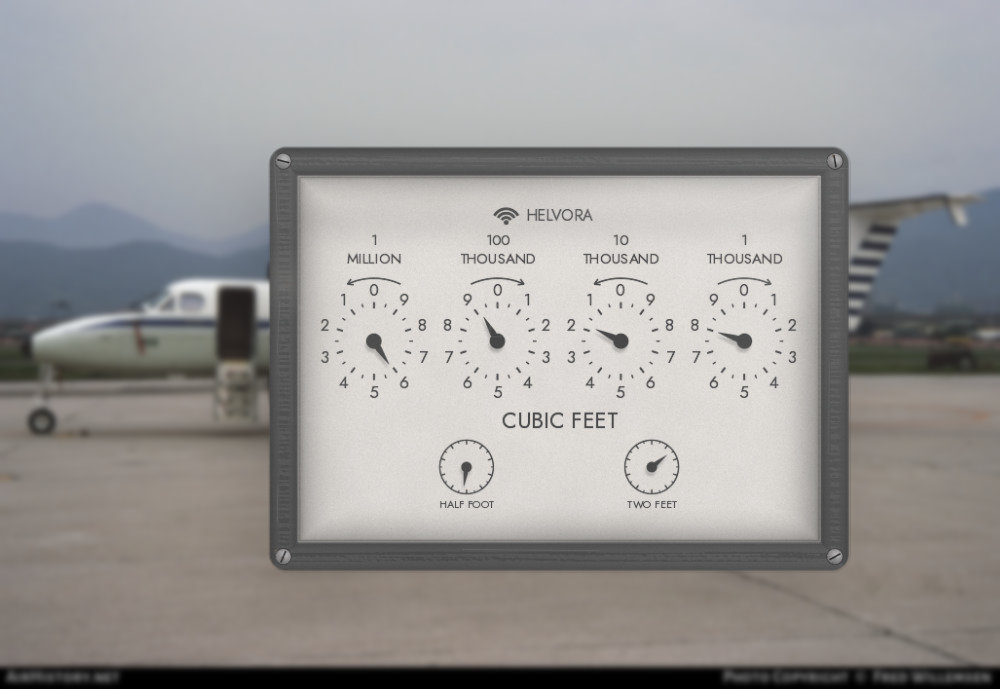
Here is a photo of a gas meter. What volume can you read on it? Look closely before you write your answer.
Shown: 591800 ft³
